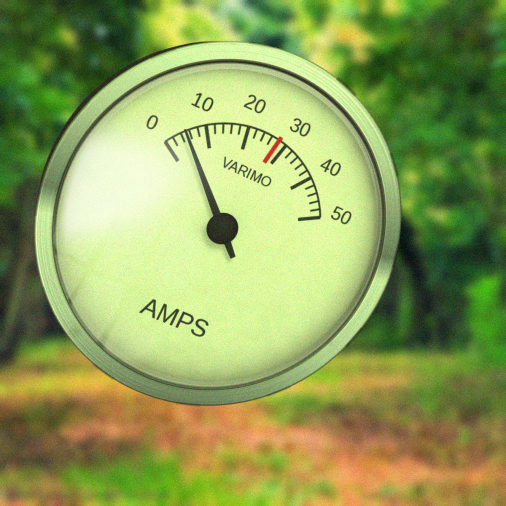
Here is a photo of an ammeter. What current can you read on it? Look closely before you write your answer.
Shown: 5 A
